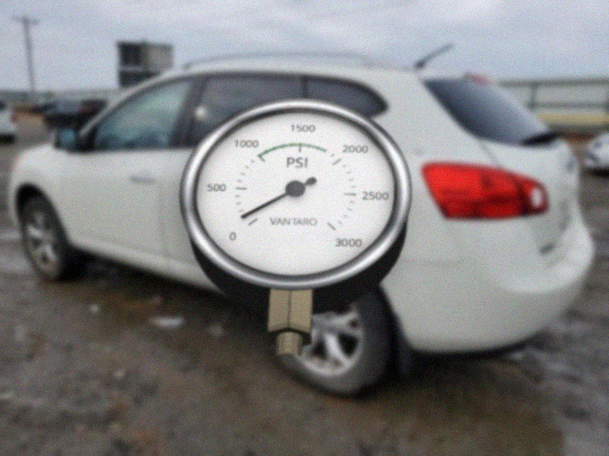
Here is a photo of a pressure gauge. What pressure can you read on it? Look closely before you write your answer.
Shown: 100 psi
